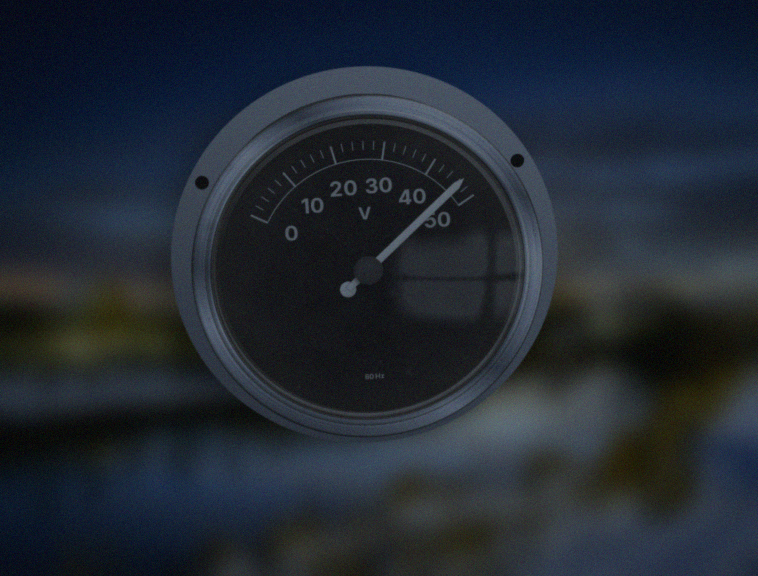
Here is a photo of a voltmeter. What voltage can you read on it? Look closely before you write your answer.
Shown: 46 V
